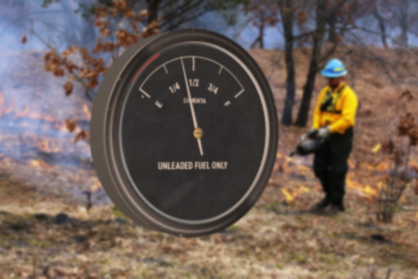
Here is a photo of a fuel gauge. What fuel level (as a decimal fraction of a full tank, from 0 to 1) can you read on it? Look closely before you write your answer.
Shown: 0.375
